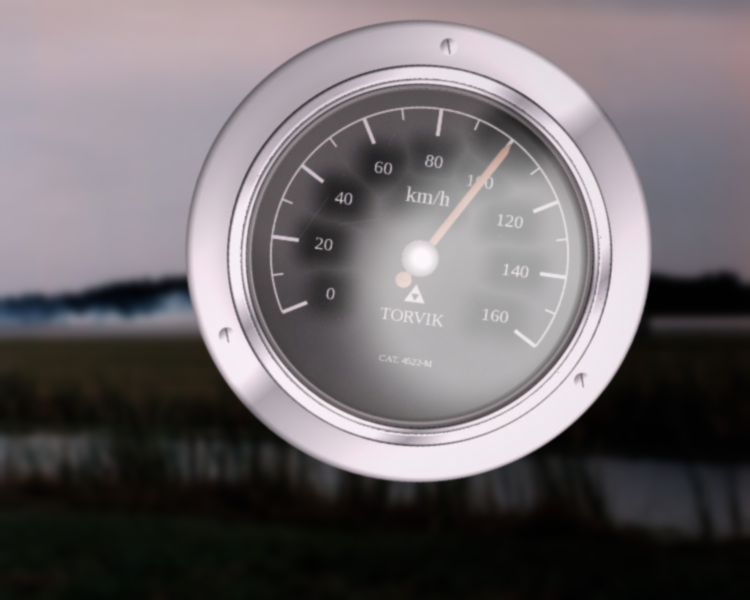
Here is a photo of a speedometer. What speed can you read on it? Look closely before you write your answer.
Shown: 100 km/h
